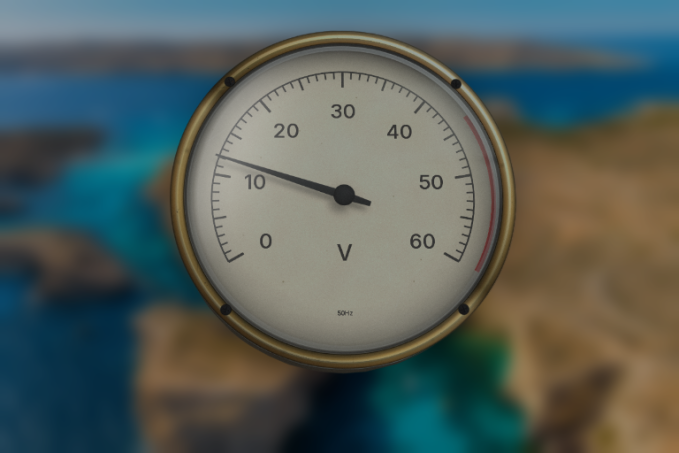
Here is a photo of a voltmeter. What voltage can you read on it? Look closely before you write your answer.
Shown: 12 V
